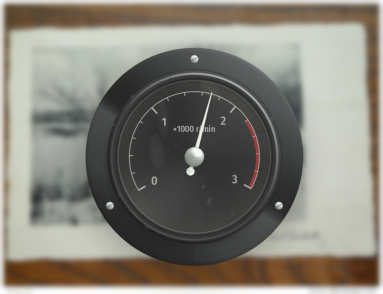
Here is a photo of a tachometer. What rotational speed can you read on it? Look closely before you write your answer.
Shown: 1700 rpm
